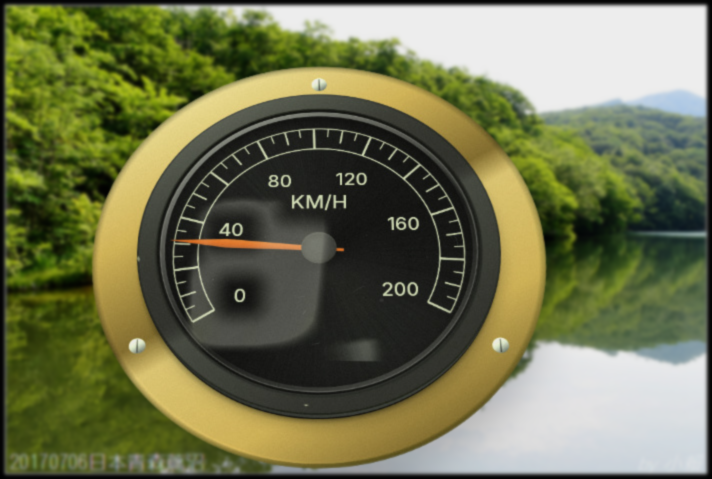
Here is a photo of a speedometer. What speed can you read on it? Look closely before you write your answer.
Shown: 30 km/h
